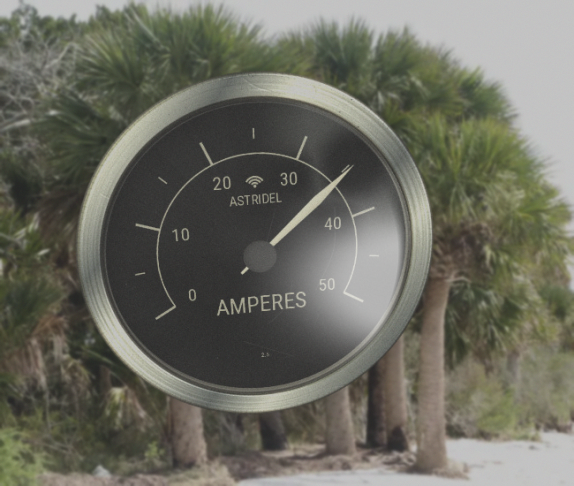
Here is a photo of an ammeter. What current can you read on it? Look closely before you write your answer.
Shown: 35 A
